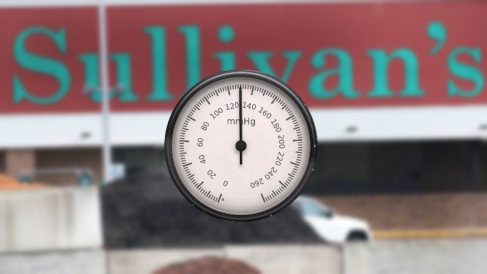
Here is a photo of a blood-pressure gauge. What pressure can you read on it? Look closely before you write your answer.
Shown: 130 mmHg
